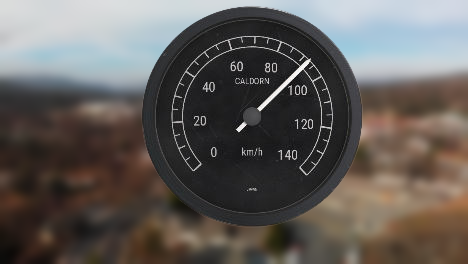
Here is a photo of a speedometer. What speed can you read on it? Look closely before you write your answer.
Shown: 92.5 km/h
